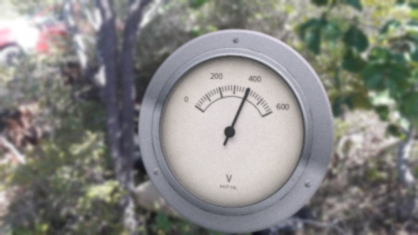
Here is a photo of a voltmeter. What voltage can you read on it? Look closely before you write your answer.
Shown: 400 V
